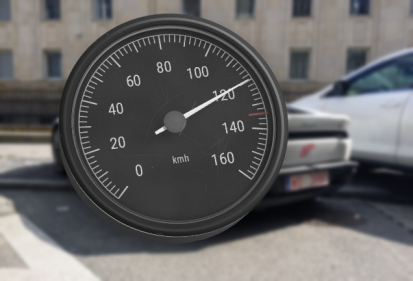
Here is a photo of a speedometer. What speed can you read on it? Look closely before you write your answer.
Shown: 120 km/h
